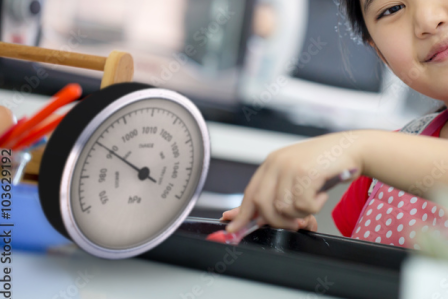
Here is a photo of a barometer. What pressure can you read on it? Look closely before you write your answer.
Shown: 990 hPa
